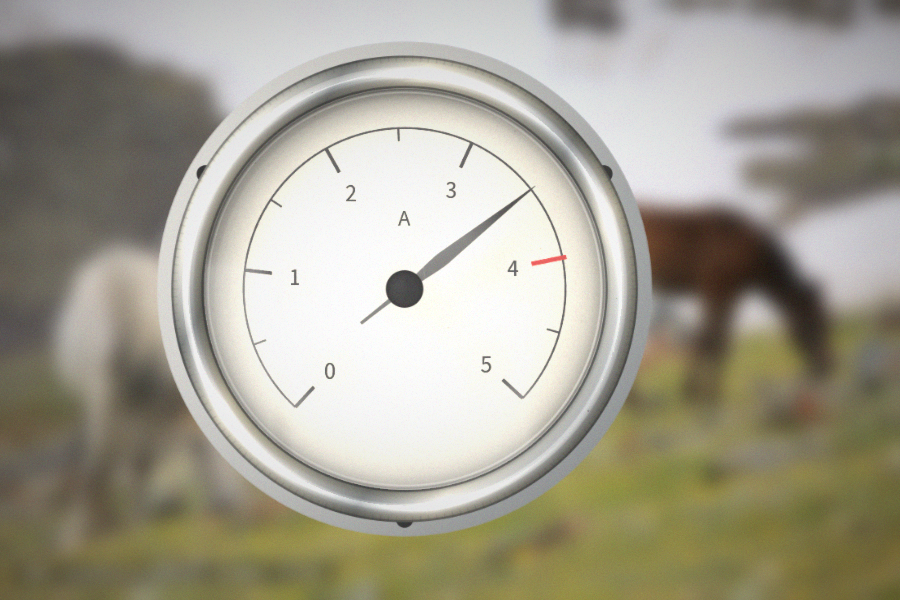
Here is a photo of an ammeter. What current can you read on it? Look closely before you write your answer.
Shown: 3.5 A
